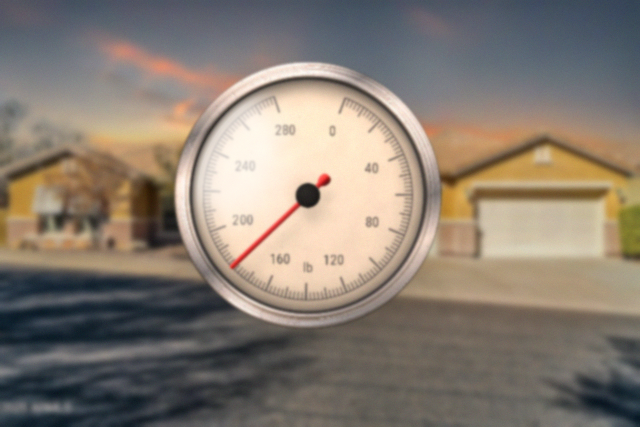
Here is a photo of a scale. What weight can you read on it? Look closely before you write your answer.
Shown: 180 lb
